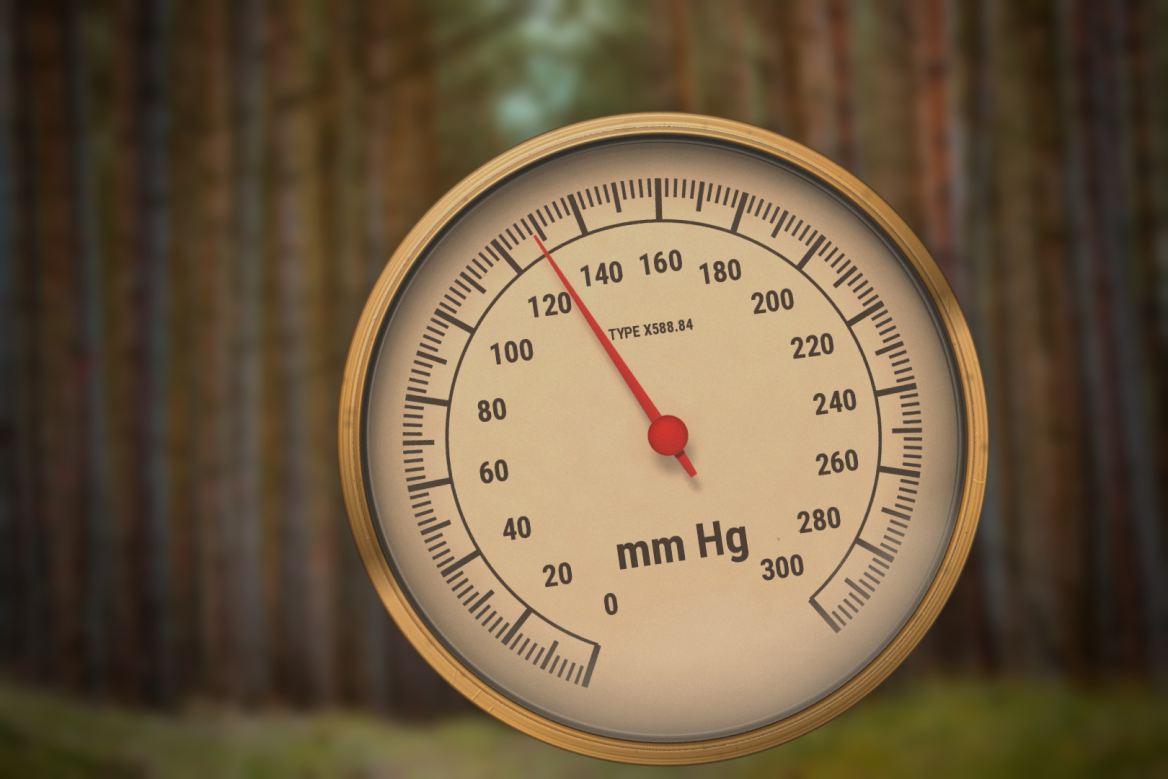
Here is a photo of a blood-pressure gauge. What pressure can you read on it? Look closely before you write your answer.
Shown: 128 mmHg
